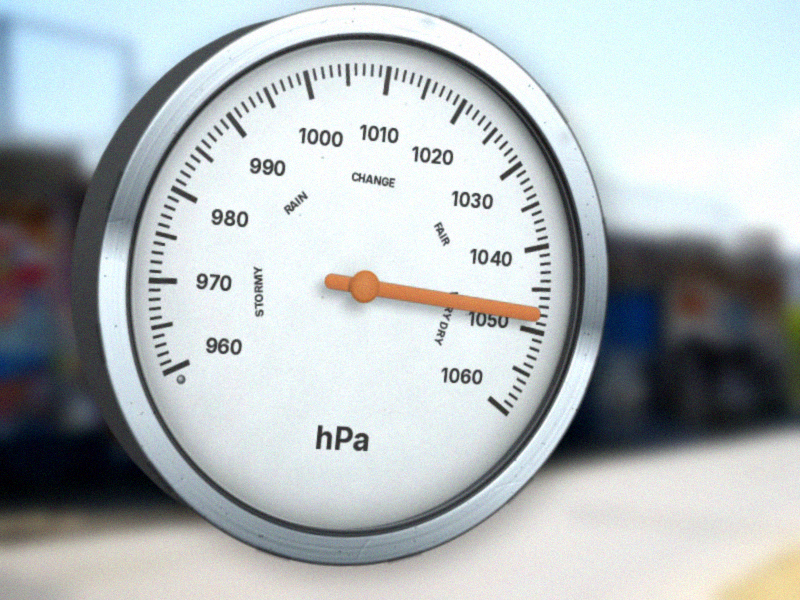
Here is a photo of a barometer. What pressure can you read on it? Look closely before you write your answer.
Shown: 1048 hPa
